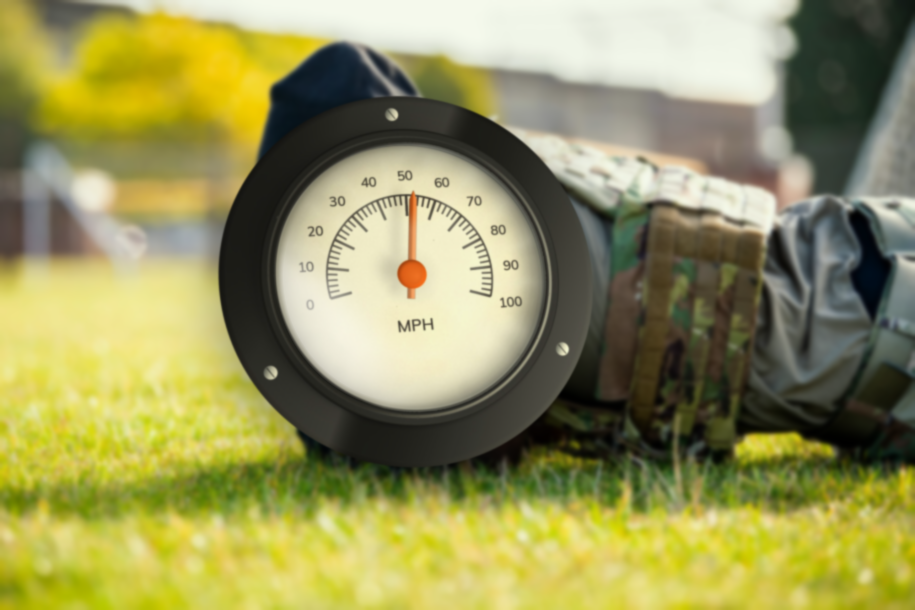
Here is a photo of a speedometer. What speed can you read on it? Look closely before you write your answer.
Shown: 52 mph
